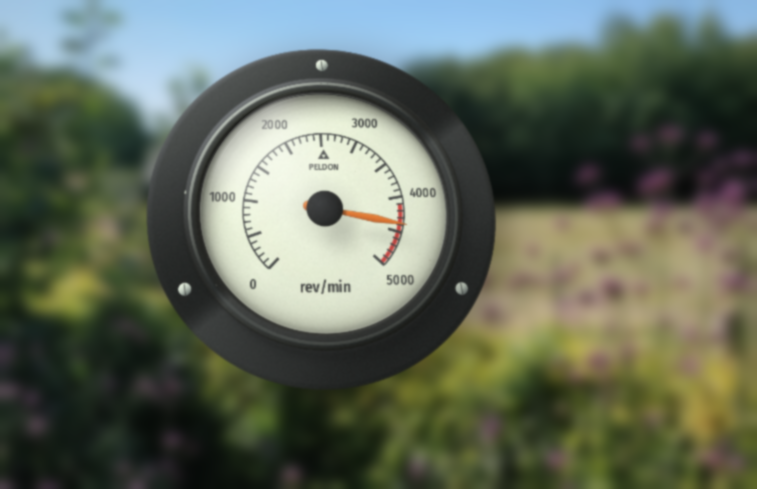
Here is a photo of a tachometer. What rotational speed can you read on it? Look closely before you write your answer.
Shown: 4400 rpm
